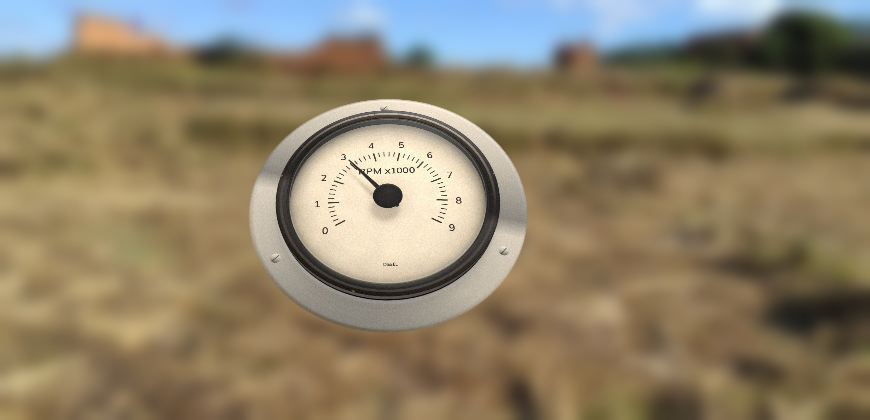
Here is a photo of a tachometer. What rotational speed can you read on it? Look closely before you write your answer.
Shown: 3000 rpm
